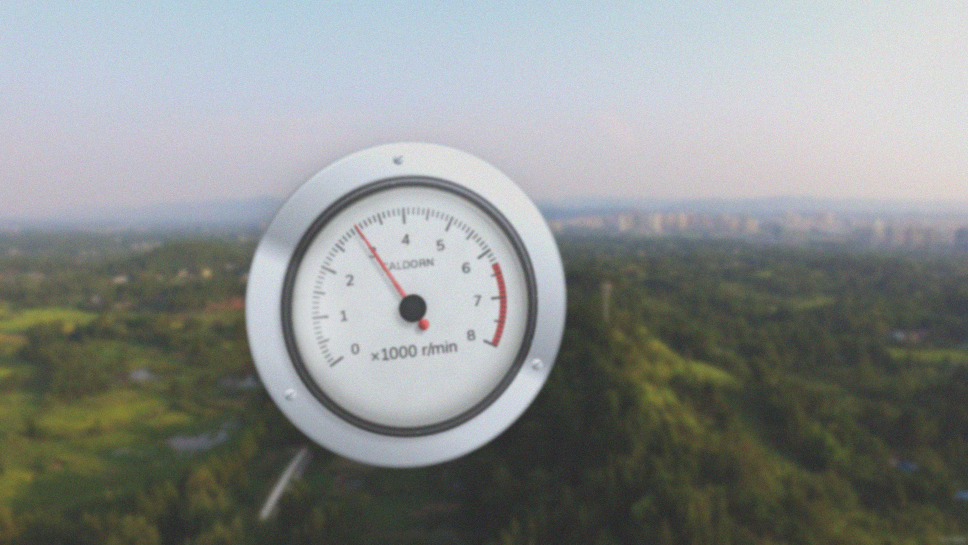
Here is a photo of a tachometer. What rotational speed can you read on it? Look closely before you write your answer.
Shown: 3000 rpm
